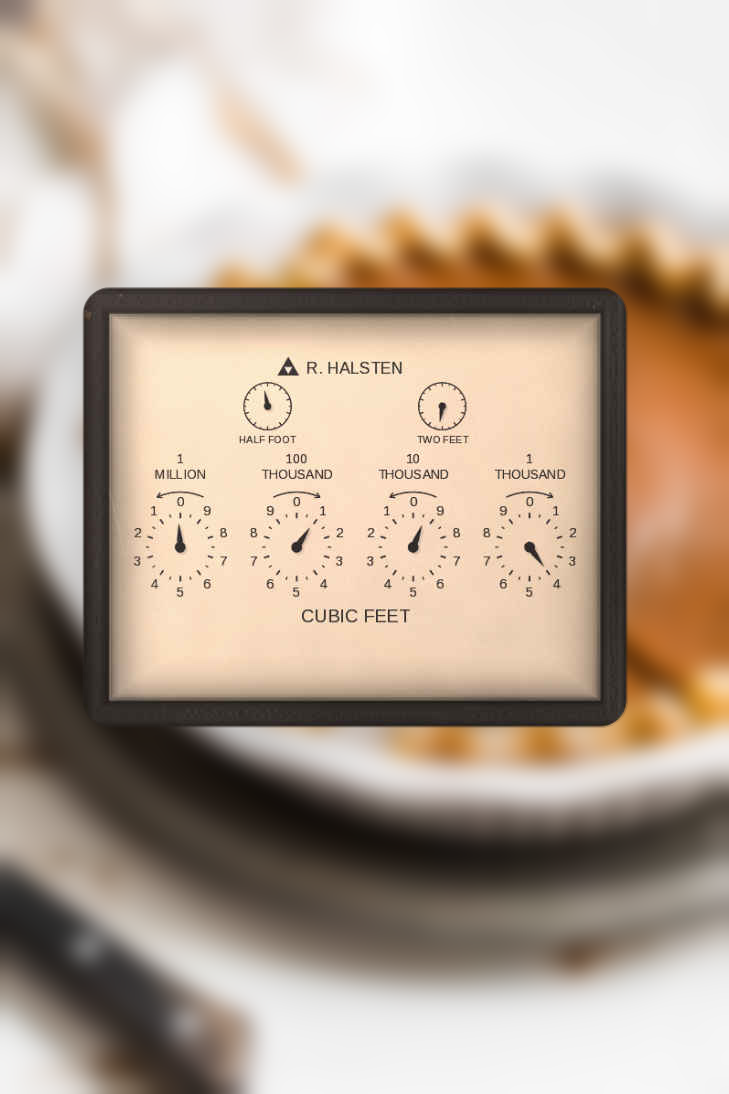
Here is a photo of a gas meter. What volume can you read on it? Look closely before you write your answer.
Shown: 9400 ft³
